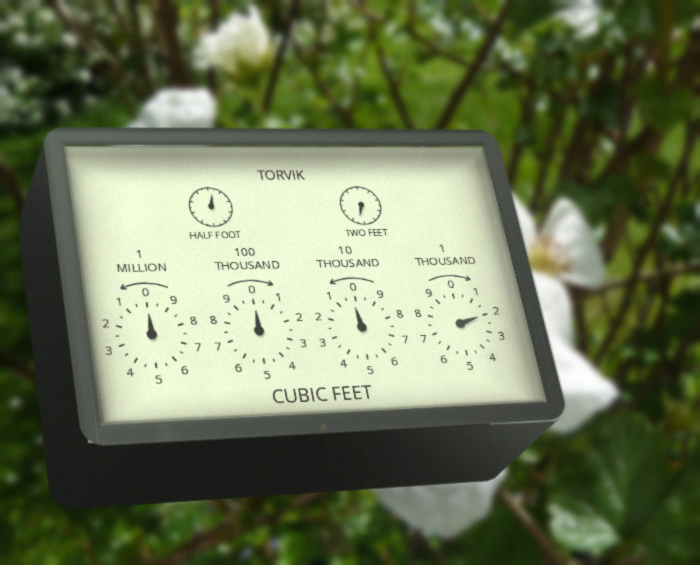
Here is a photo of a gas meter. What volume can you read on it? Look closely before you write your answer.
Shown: 200 ft³
